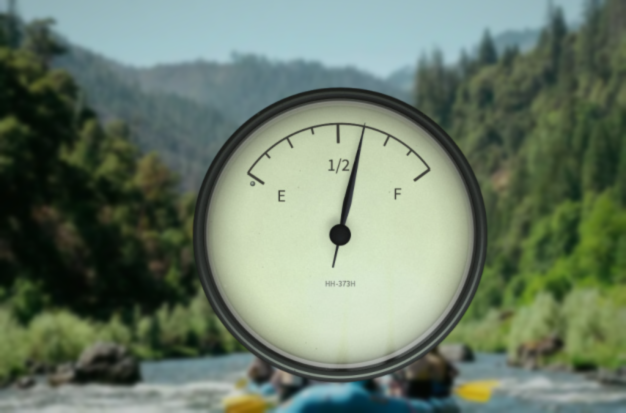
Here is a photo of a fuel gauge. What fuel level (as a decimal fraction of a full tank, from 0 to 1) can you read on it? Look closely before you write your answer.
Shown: 0.625
